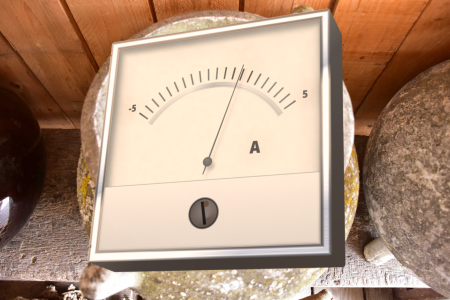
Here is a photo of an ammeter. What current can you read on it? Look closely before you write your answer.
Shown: 1.5 A
